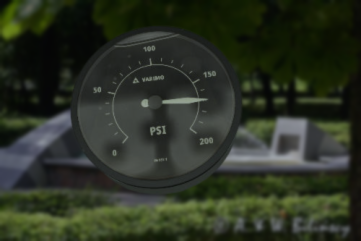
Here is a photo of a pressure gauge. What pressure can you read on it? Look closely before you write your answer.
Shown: 170 psi
